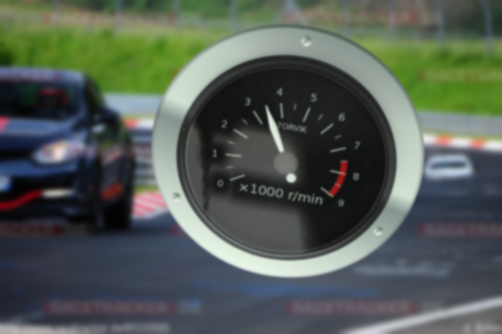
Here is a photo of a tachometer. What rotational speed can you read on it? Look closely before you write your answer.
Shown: 3500 rpm
